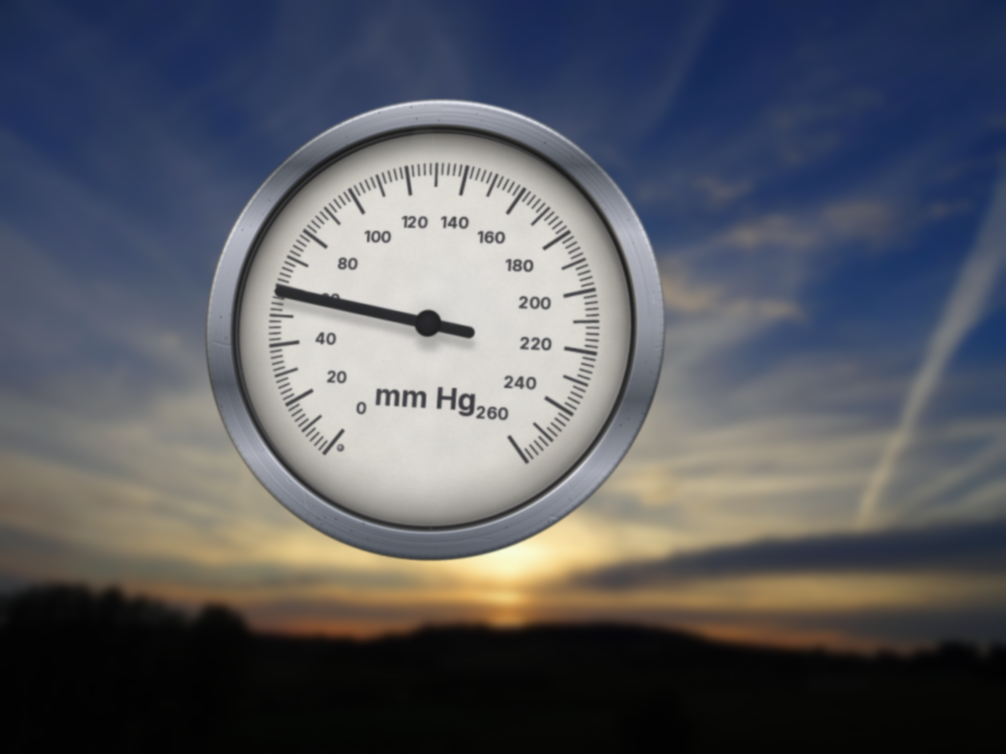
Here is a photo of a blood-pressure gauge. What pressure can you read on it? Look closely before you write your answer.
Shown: 58 mmHg
